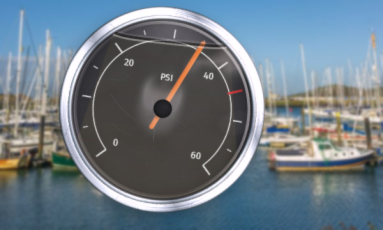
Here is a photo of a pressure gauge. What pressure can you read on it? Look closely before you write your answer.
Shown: 35 psi
